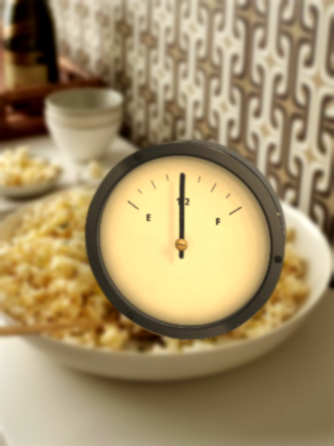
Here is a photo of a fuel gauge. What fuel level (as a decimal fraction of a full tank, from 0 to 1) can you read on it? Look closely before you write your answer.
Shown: 0.5
